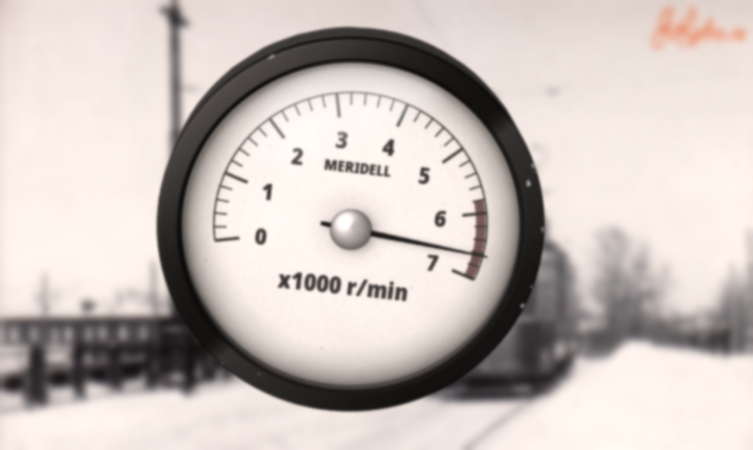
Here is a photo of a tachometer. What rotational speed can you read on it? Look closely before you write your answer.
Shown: 6600 rpm
